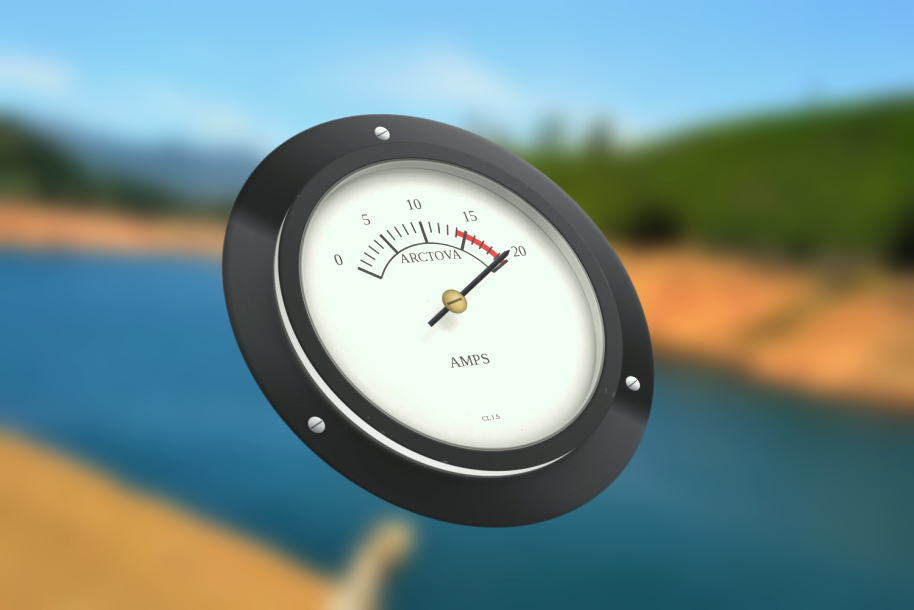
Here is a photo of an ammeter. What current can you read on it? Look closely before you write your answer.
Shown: 19.5 A
